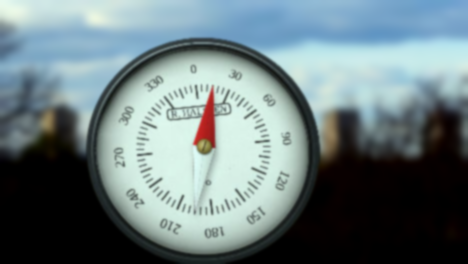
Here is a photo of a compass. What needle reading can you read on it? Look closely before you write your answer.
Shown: 15 °
